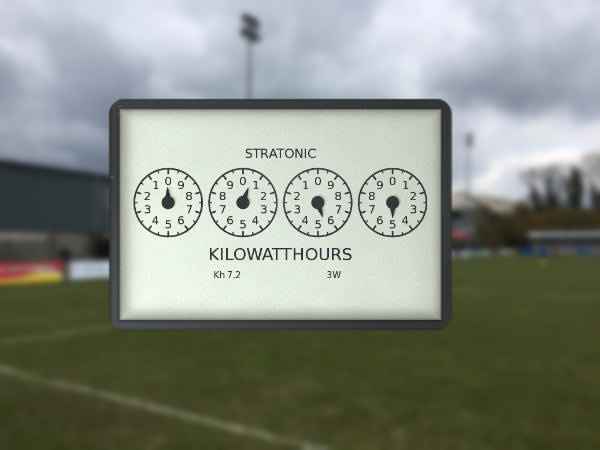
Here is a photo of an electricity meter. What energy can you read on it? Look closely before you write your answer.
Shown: 55 kWh
